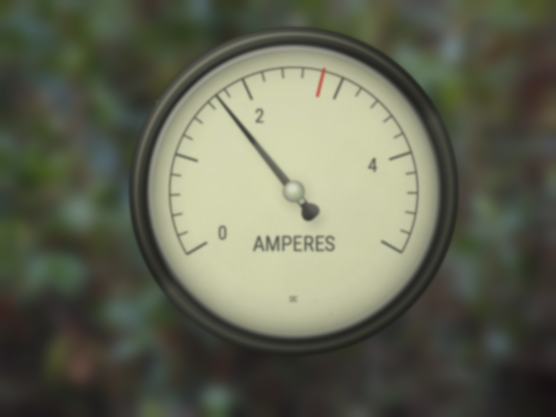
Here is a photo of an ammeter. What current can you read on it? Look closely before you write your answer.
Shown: 1.7 A
